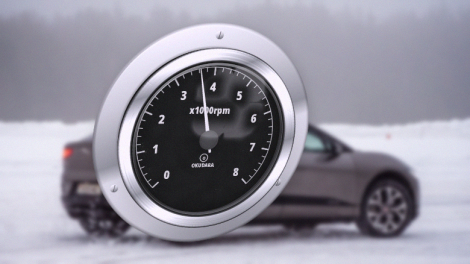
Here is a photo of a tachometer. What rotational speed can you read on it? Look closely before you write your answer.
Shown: 3600 rpm
